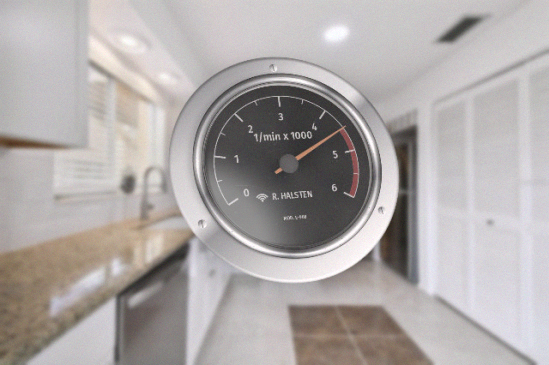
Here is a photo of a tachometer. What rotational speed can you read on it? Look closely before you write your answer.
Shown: 4500 rpm
